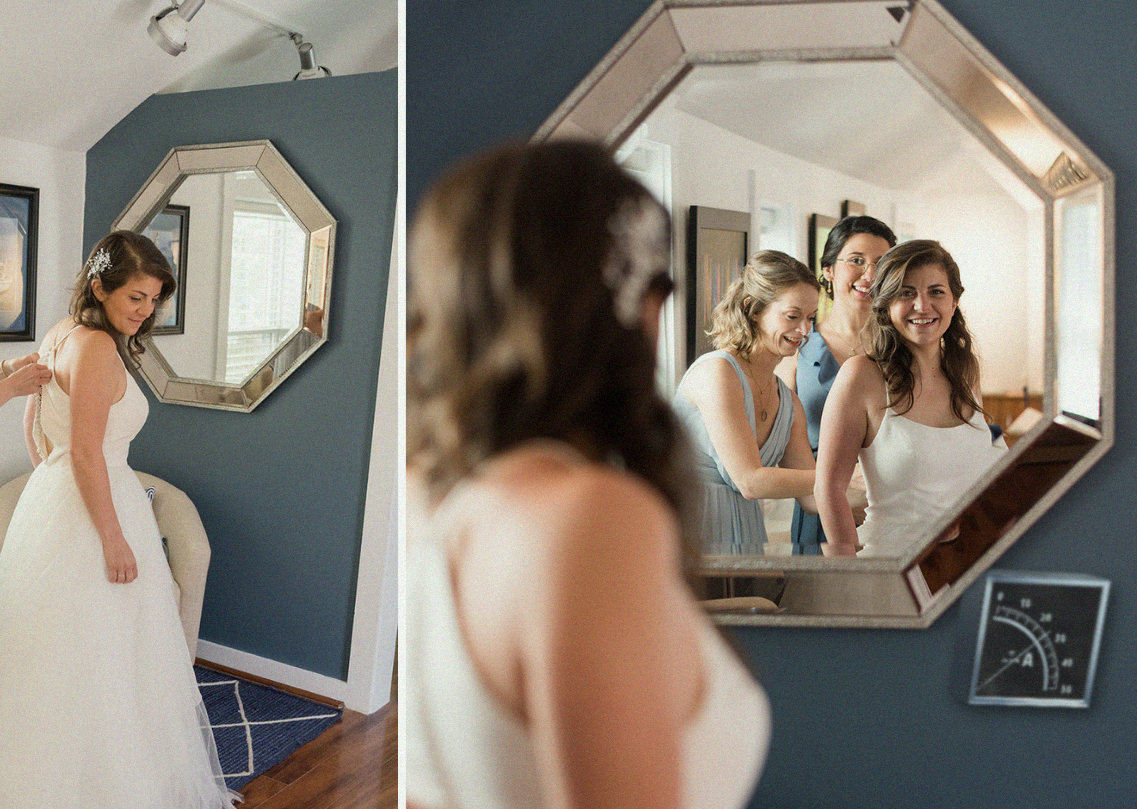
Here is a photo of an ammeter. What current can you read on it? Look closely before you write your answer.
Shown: 25 A
